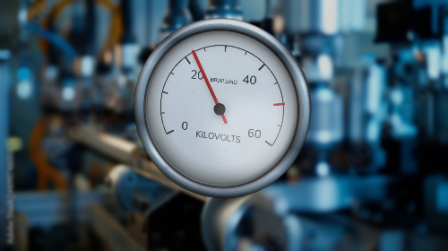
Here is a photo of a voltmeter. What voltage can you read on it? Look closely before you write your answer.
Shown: 22.5 kV
